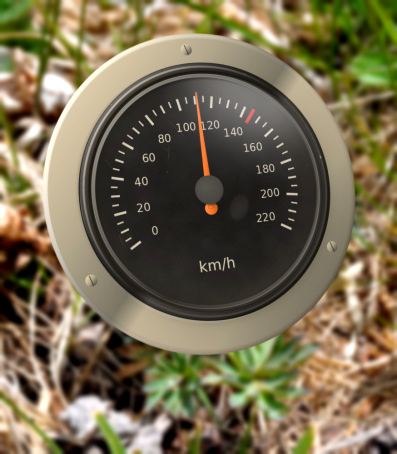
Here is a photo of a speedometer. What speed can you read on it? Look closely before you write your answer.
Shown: 110 km/h
